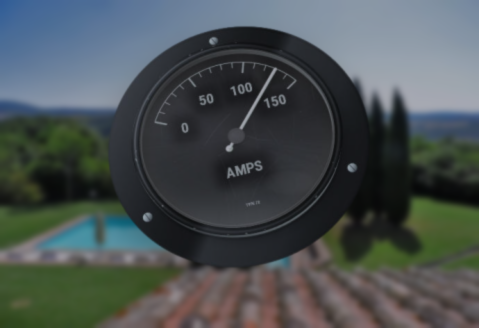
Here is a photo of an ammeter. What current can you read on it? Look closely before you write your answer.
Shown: 130 A
